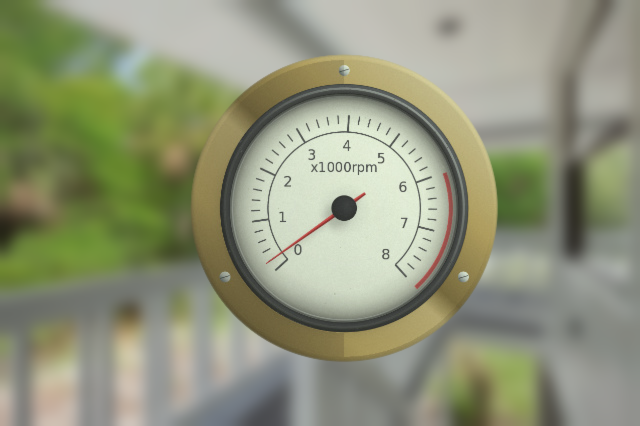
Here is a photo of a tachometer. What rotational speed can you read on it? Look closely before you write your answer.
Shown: 200 rpm
